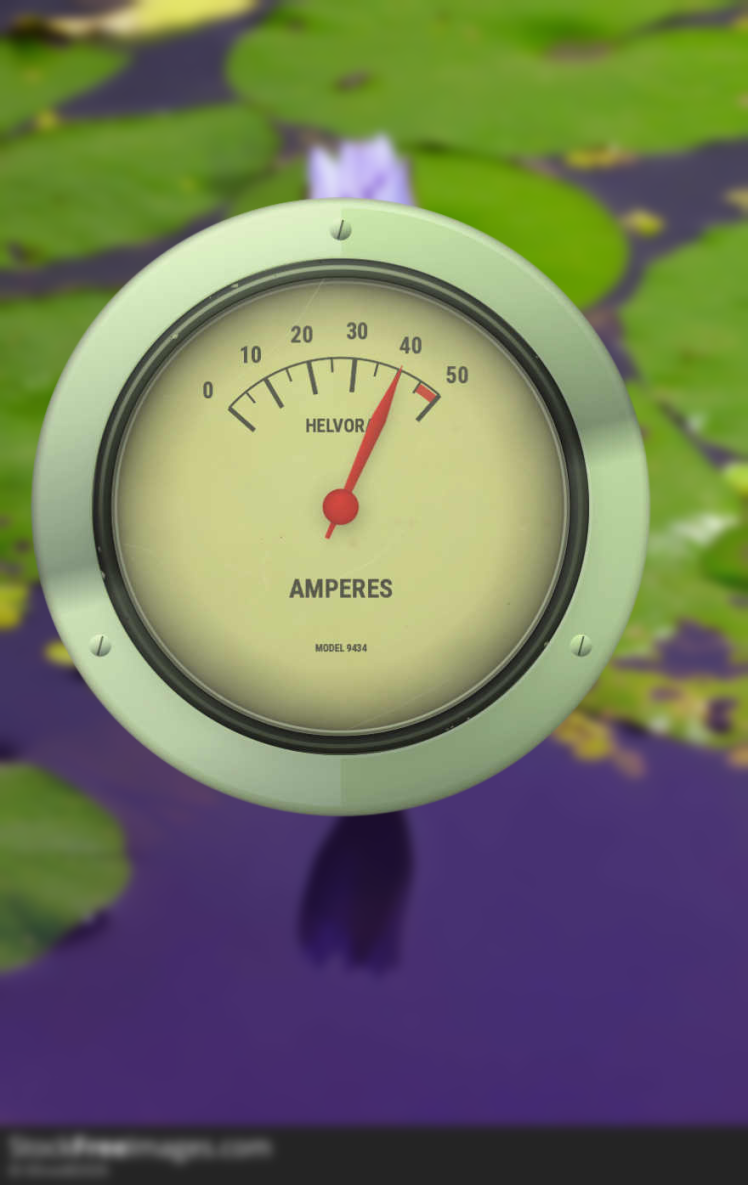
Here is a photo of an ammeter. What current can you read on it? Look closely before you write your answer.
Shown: 40 A
